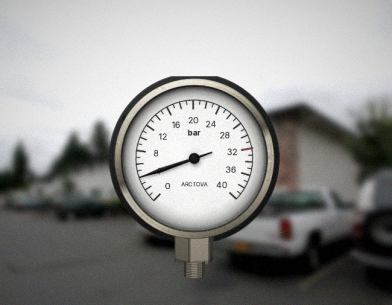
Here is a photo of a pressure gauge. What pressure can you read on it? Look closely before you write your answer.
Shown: 4 bar
